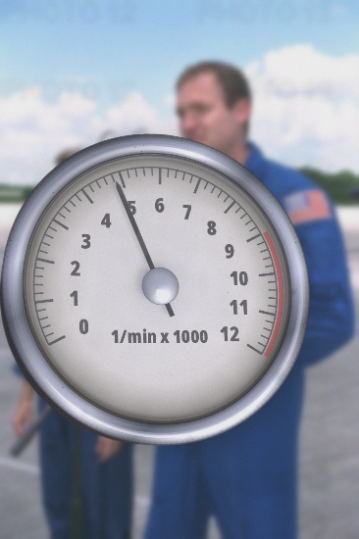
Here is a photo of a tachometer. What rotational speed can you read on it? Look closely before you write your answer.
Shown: 4800 rpm
